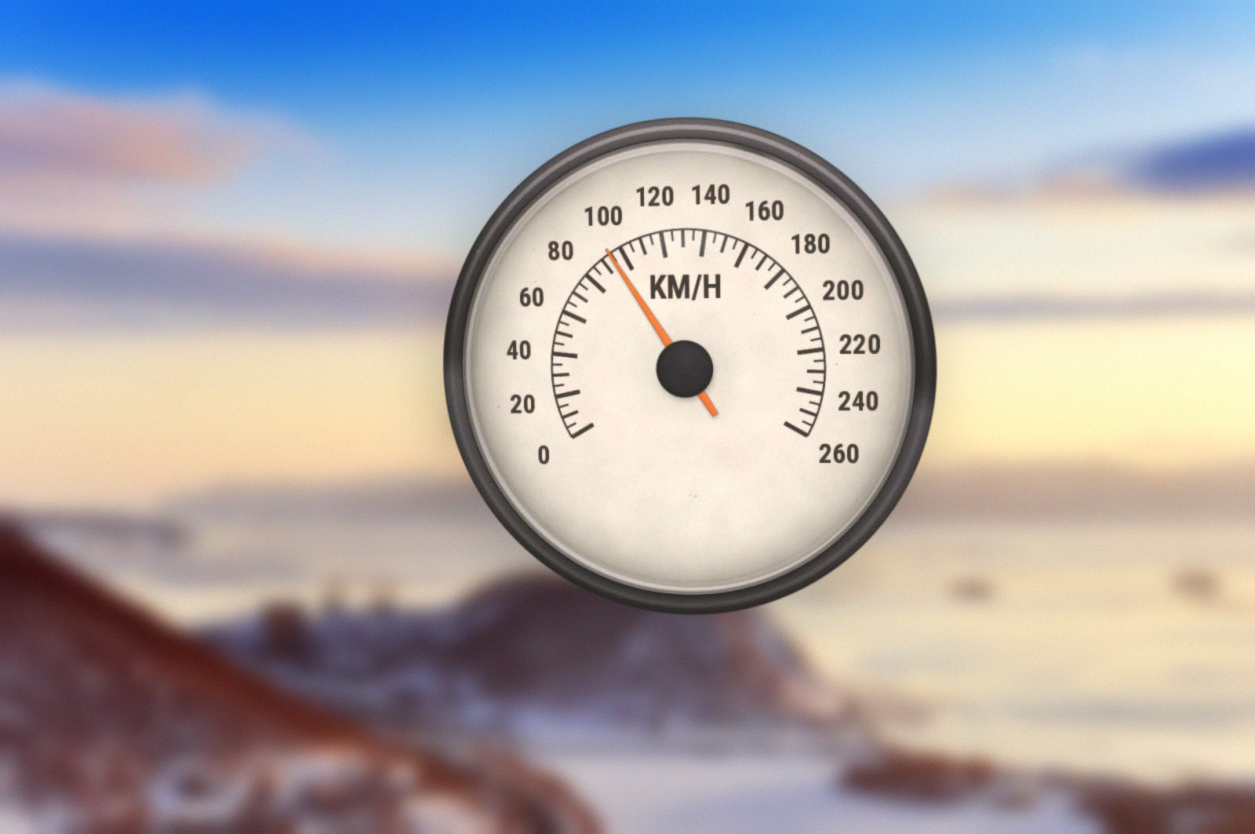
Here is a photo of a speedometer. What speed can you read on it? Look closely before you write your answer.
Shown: 95 km/h
